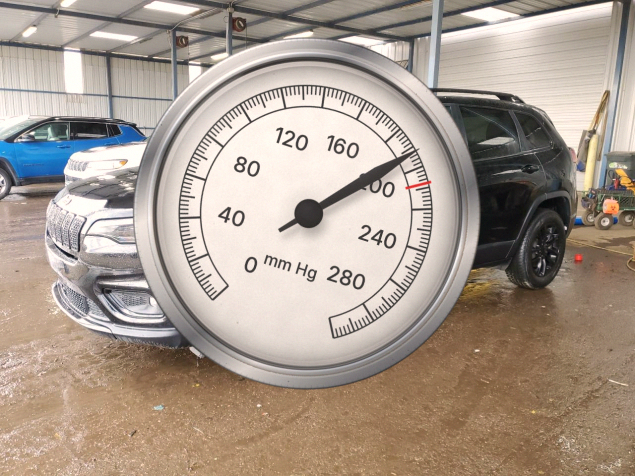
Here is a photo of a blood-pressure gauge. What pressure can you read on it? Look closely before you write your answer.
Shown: 192 mmHg
